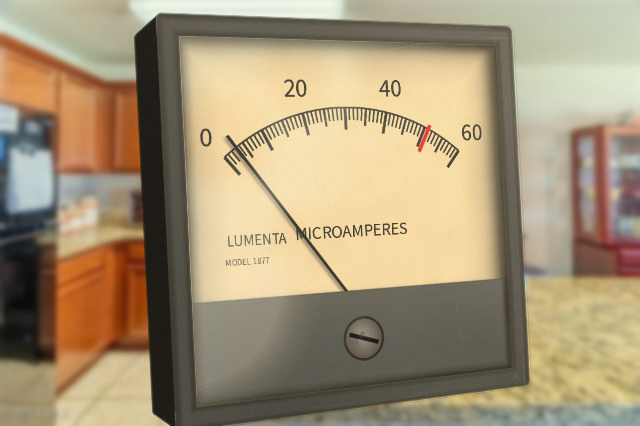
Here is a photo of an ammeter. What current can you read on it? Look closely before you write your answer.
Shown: 3 µA
